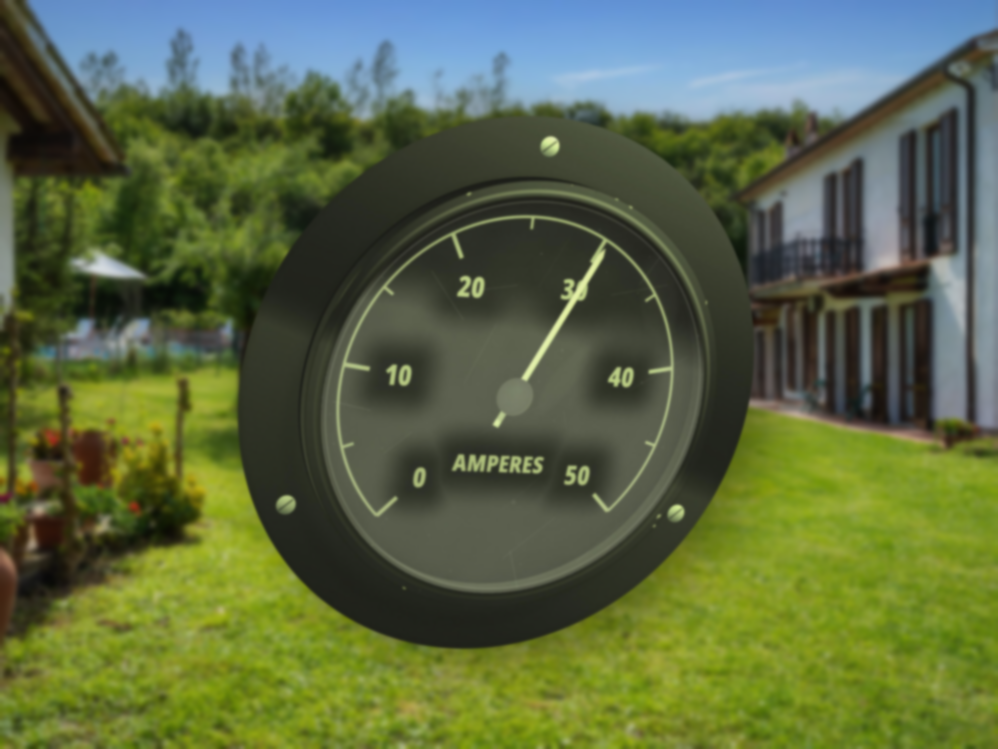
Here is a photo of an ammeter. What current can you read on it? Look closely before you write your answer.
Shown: 30 A
